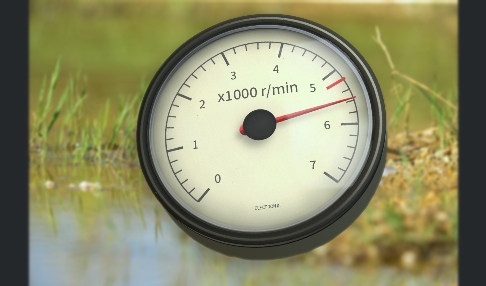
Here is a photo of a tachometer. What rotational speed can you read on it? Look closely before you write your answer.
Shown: 5600 rpm
